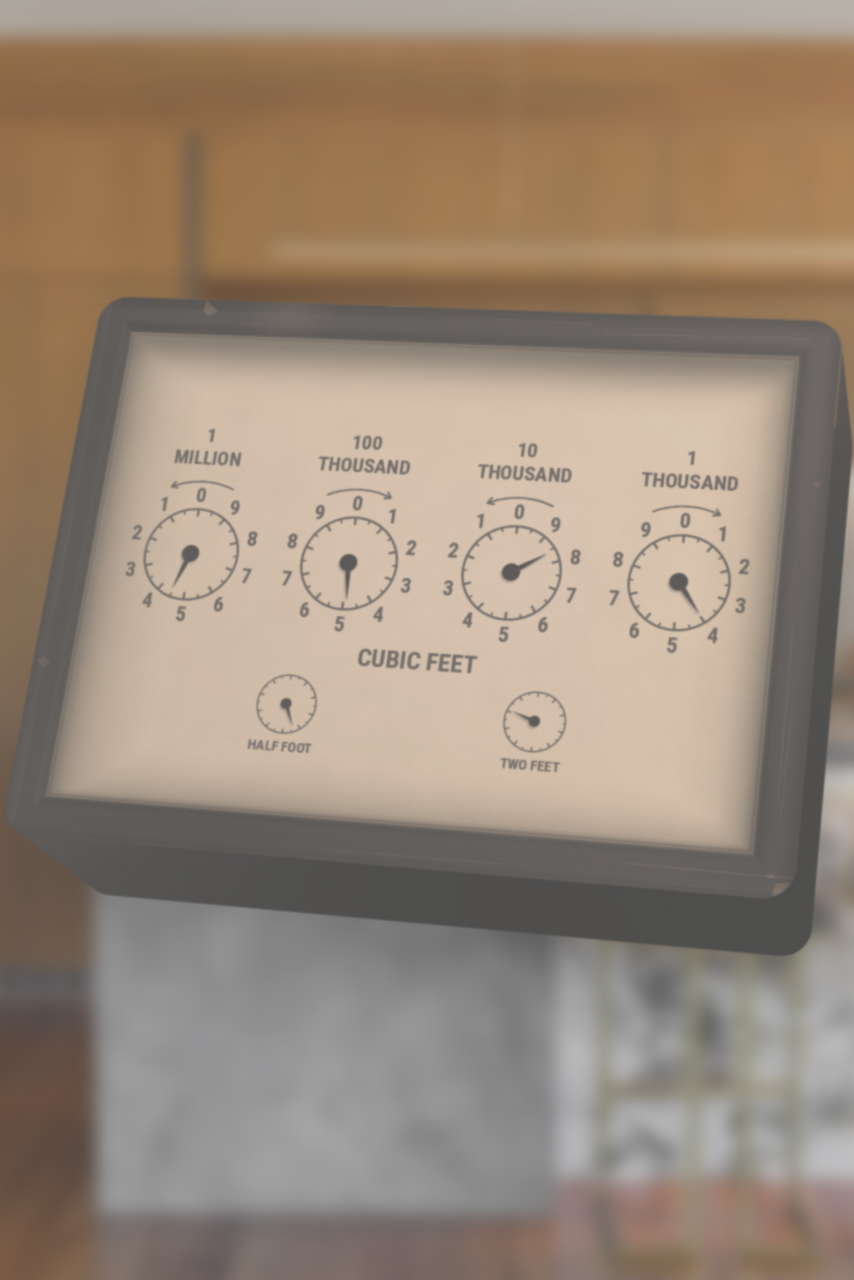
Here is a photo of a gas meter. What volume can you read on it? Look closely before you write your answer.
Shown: 448400 ft³
